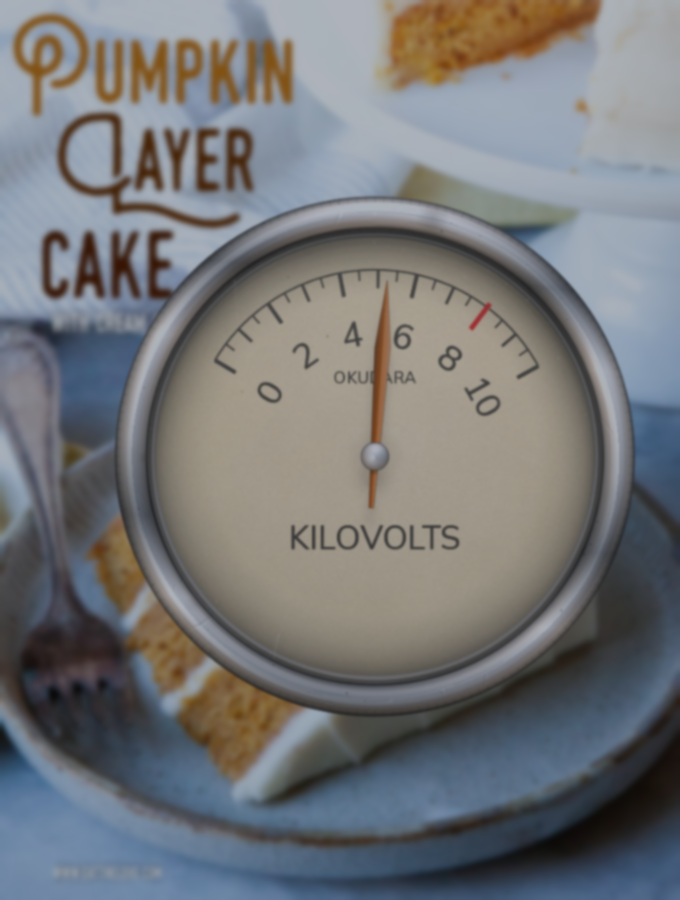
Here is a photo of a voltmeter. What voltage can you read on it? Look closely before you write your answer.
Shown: 5.25 kV
